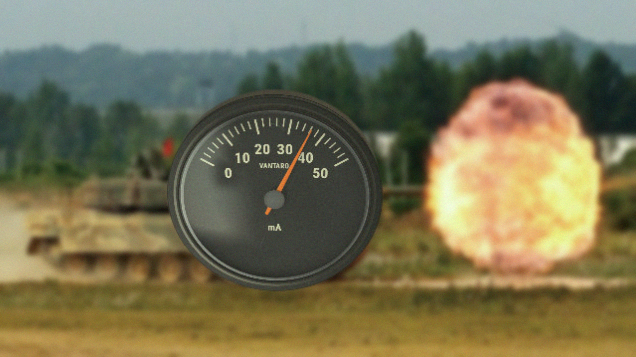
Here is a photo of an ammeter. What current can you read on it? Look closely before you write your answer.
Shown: 36 mA
